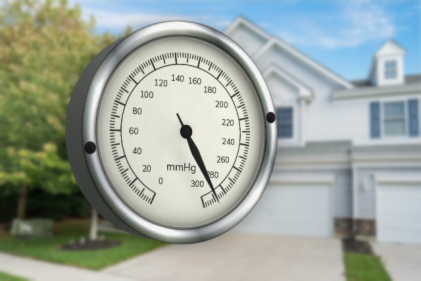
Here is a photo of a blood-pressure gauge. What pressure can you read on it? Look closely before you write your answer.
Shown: 290 mmHg
